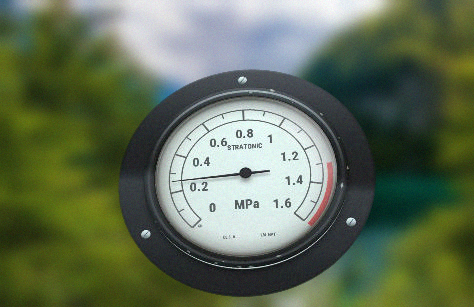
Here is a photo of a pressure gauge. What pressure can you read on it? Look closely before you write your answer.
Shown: 0.25 MPa
